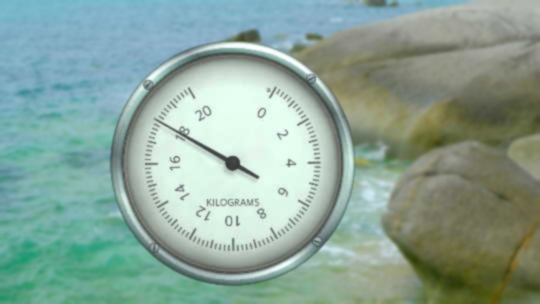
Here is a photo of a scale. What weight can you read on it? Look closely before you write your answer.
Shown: 18 kg
